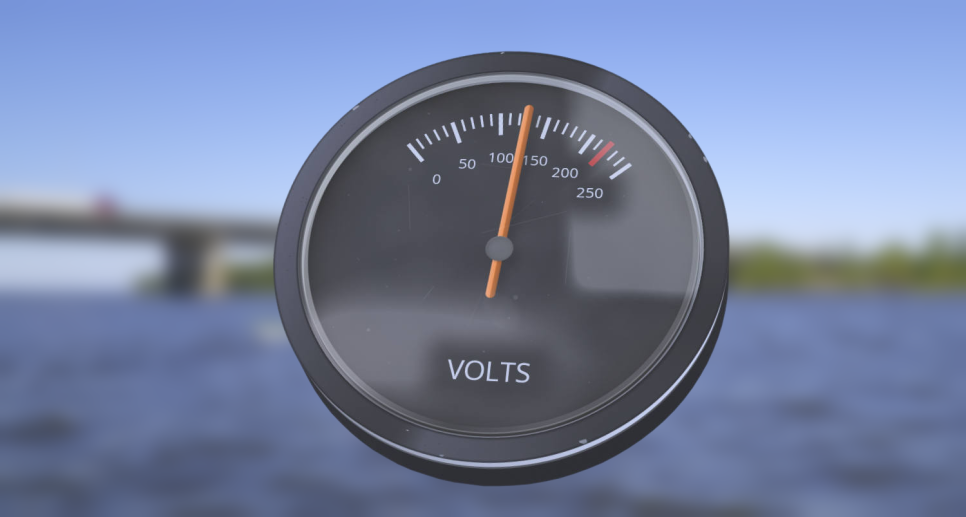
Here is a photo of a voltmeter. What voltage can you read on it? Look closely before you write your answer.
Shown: 130 V
